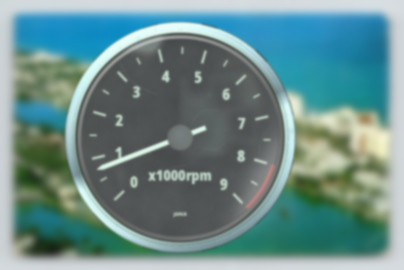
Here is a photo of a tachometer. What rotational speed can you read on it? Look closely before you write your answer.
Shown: 750 rpm
